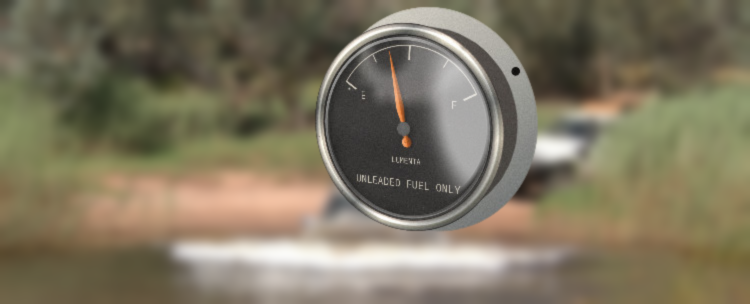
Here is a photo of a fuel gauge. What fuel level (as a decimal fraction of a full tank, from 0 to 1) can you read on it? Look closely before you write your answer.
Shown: 0.375
